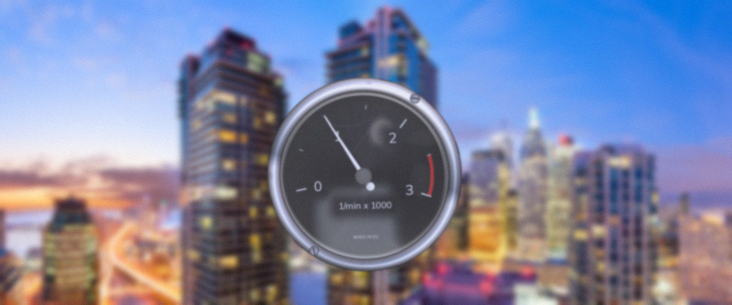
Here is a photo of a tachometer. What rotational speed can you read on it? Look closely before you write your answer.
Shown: 1000 rpm
